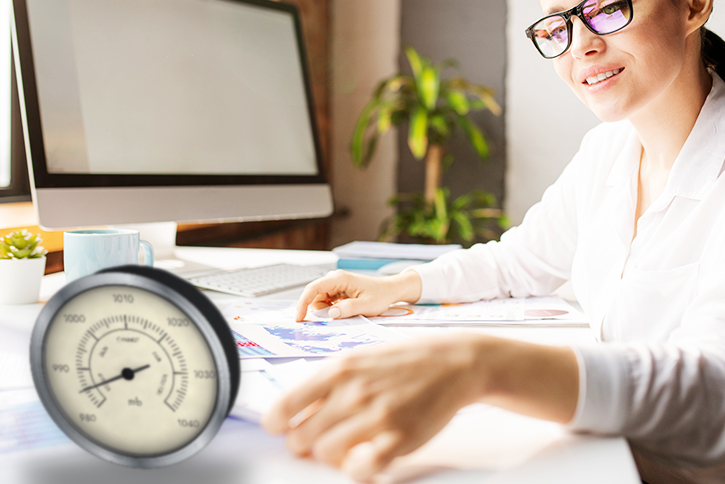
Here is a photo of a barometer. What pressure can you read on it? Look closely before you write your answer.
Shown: 985 mbar
